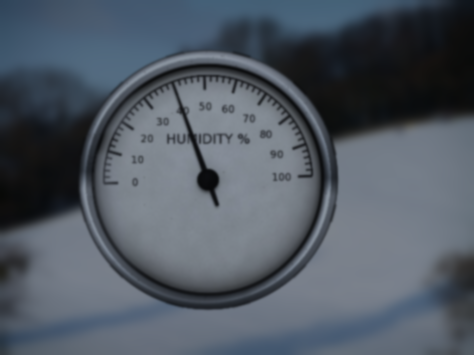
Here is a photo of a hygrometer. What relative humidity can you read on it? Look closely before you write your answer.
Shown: 40 %
